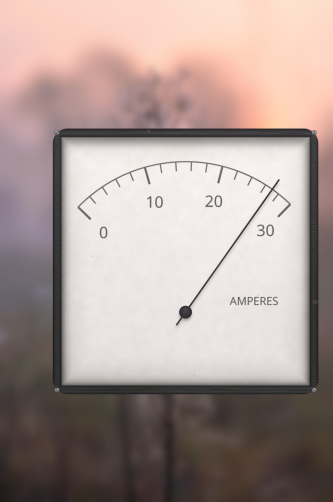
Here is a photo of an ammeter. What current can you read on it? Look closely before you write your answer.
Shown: 27 A
